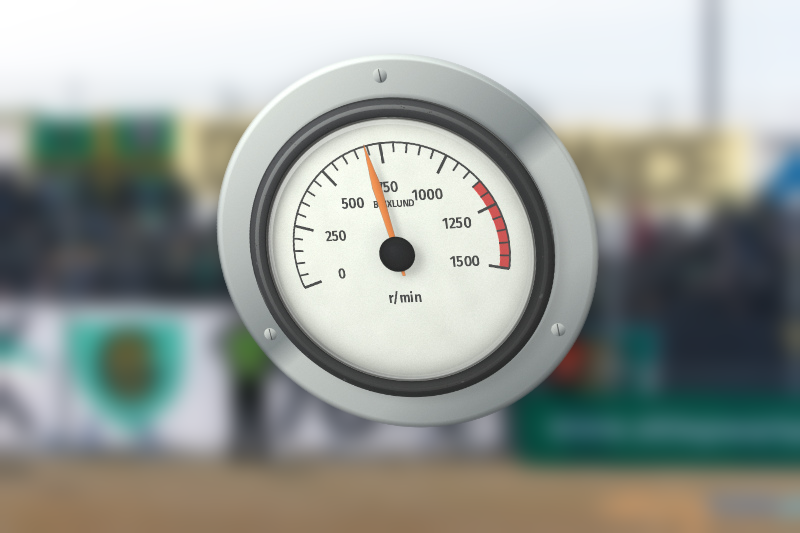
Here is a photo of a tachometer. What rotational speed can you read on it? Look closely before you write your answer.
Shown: 700 rpm
